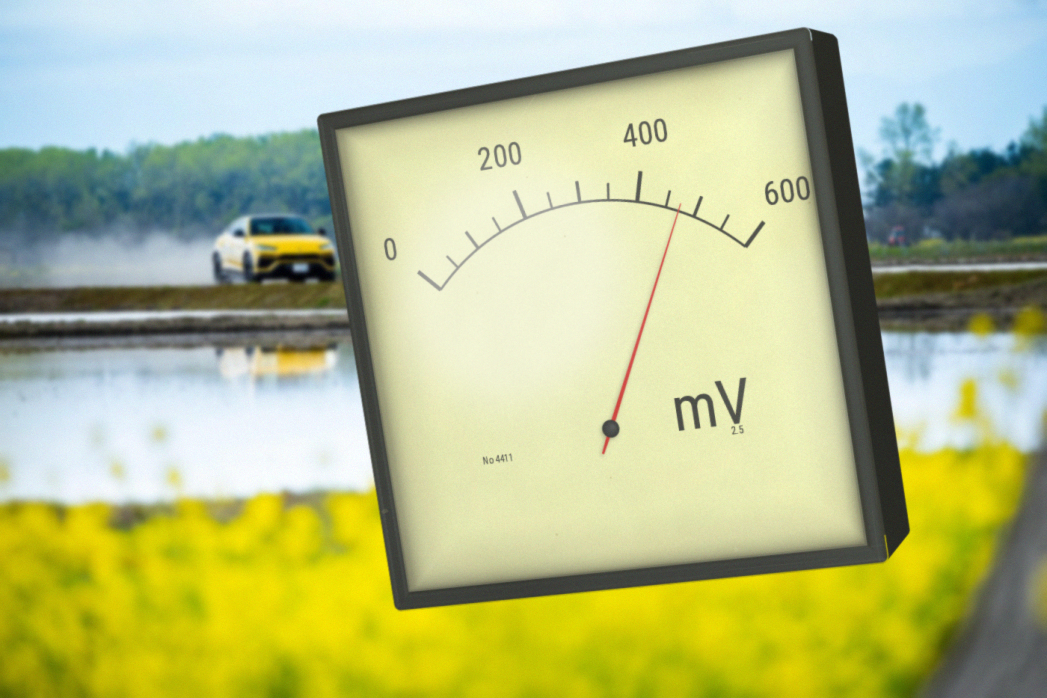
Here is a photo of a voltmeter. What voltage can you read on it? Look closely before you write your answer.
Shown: 475 mV
